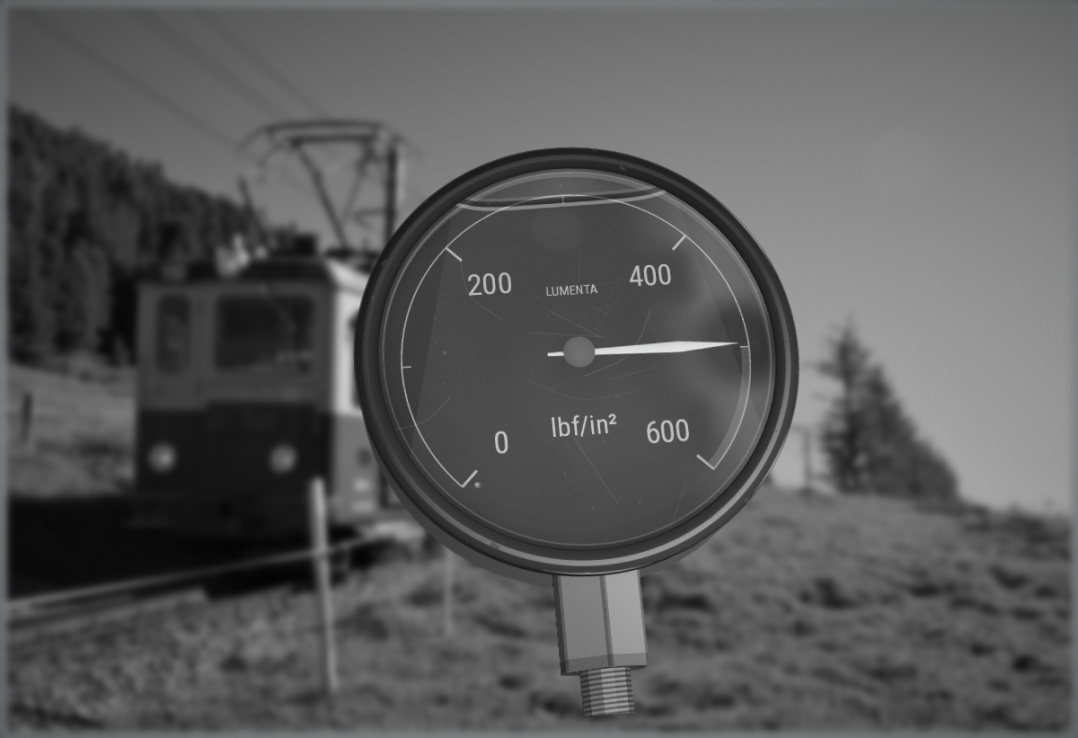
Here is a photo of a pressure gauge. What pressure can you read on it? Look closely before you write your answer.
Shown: 500 psi
